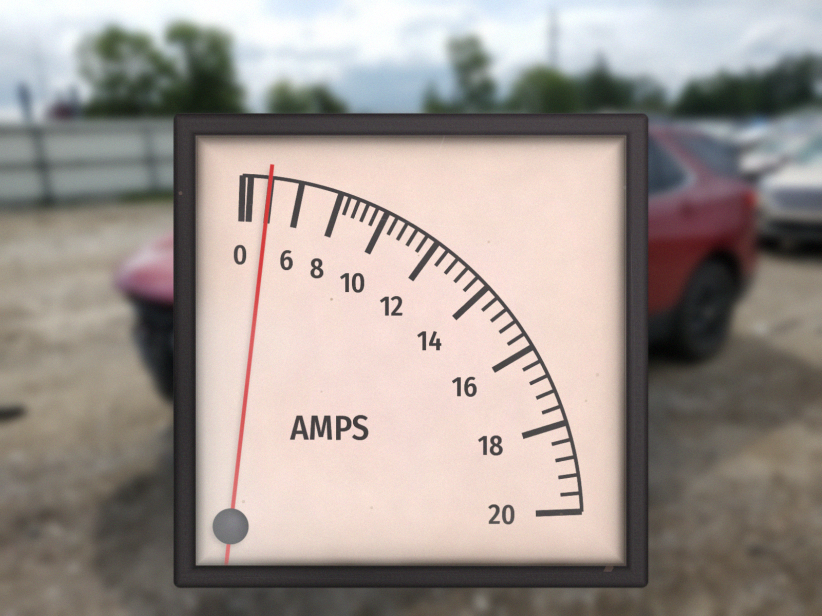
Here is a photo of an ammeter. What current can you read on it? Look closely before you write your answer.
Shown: 4 A
